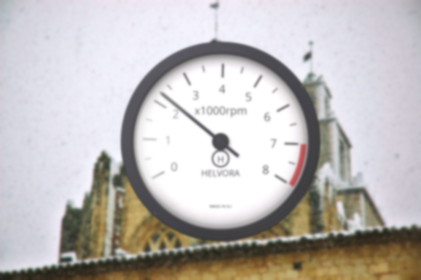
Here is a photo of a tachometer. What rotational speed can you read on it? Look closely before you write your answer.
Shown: 2250 rpm
